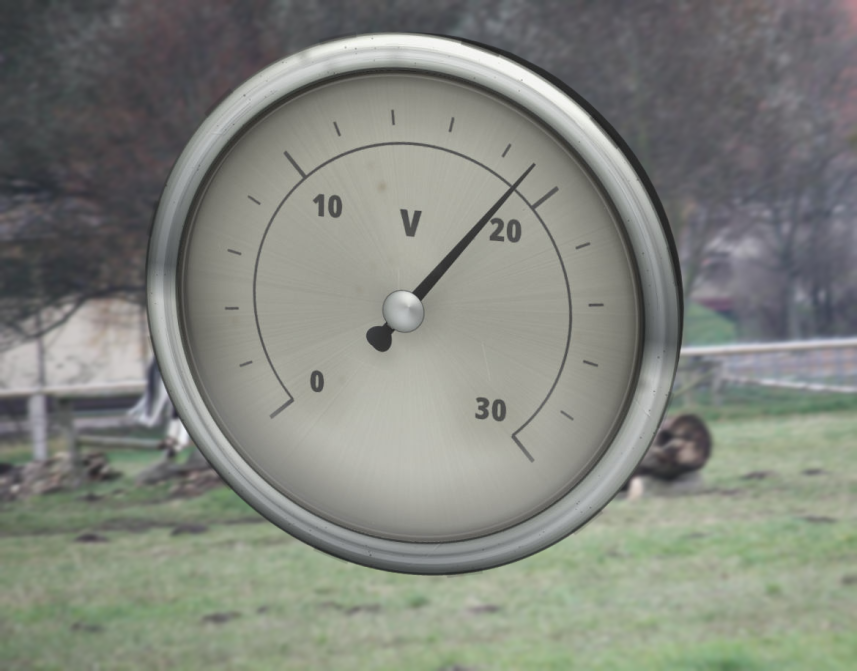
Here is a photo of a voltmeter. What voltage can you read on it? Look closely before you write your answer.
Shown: 19 V
